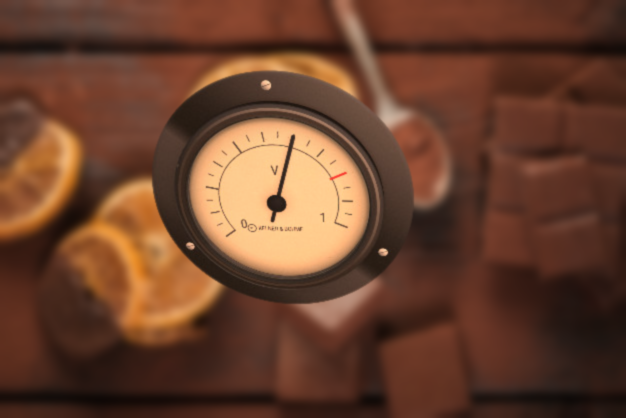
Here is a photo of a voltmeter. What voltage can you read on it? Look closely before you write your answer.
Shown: 0.6 V
